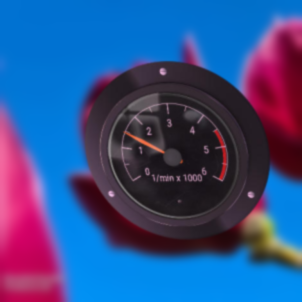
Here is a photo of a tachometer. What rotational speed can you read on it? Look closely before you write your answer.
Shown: 1500 rpm
